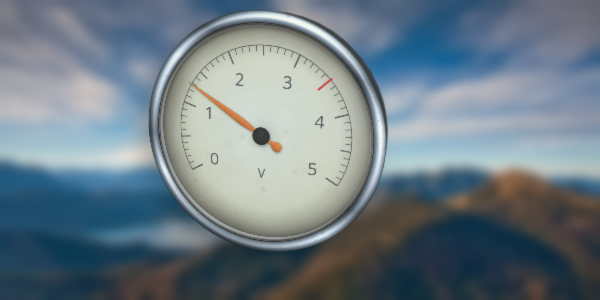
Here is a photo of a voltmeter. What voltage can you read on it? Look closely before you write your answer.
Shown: 1.3 V
